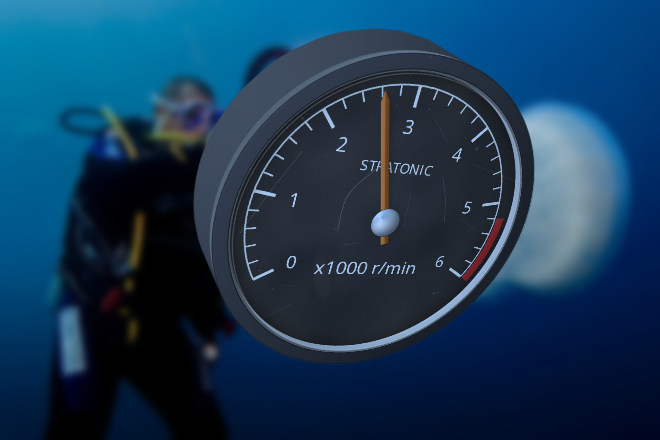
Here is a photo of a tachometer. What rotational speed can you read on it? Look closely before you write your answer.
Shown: 2600 rpm
